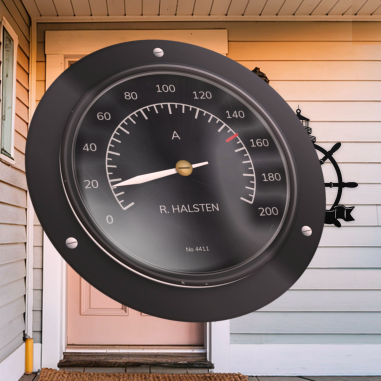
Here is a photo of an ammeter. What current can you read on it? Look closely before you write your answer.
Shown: 15 A
